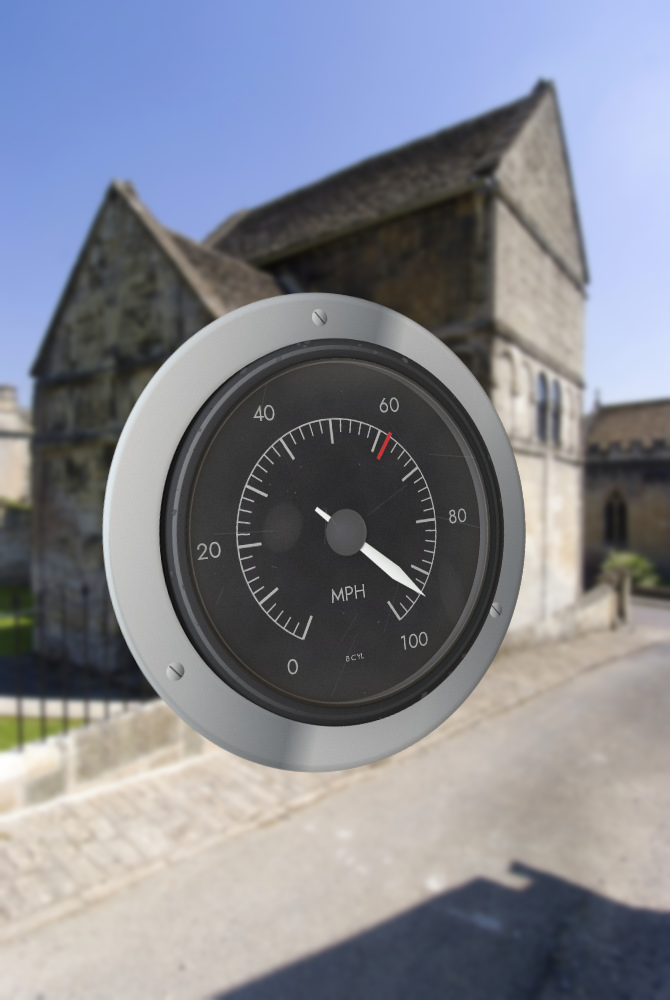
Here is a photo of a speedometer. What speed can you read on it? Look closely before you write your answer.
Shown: 94 mph
